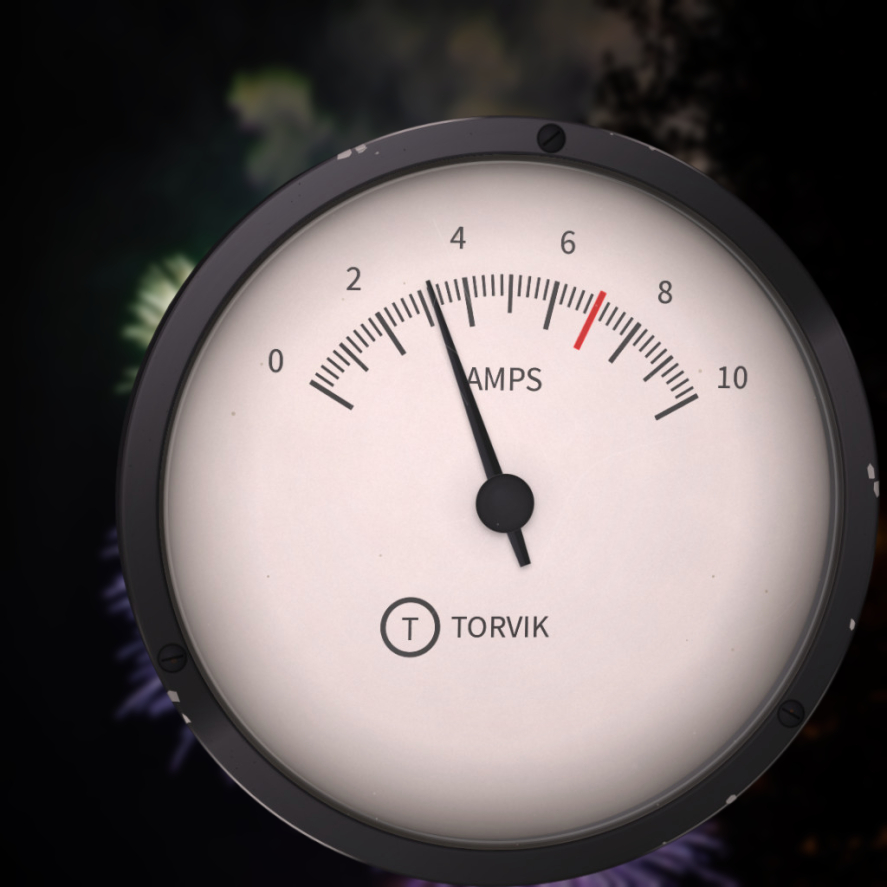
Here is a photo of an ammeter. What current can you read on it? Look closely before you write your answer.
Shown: 3.2 A
